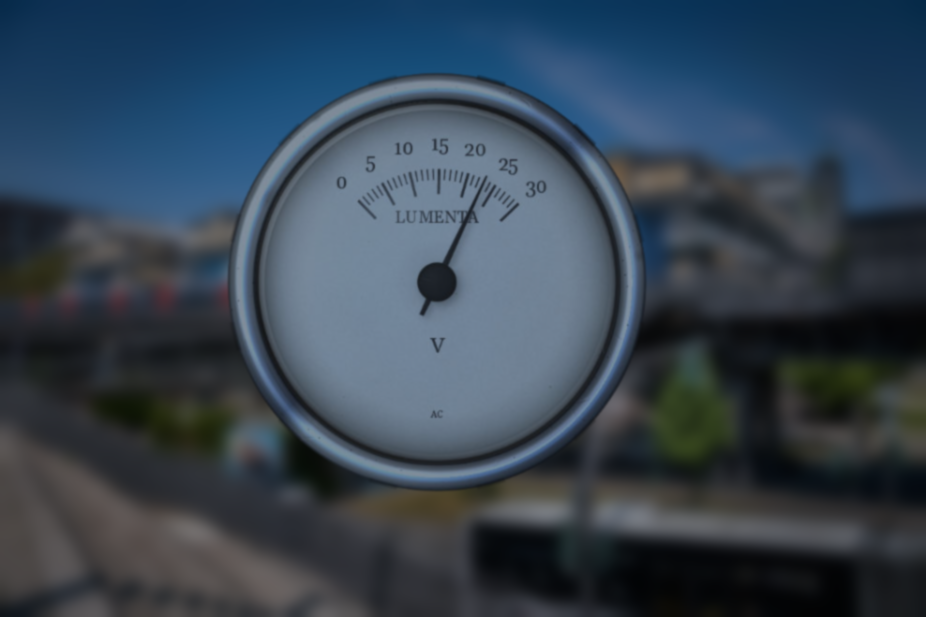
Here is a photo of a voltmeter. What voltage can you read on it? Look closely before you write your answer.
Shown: 23 V
